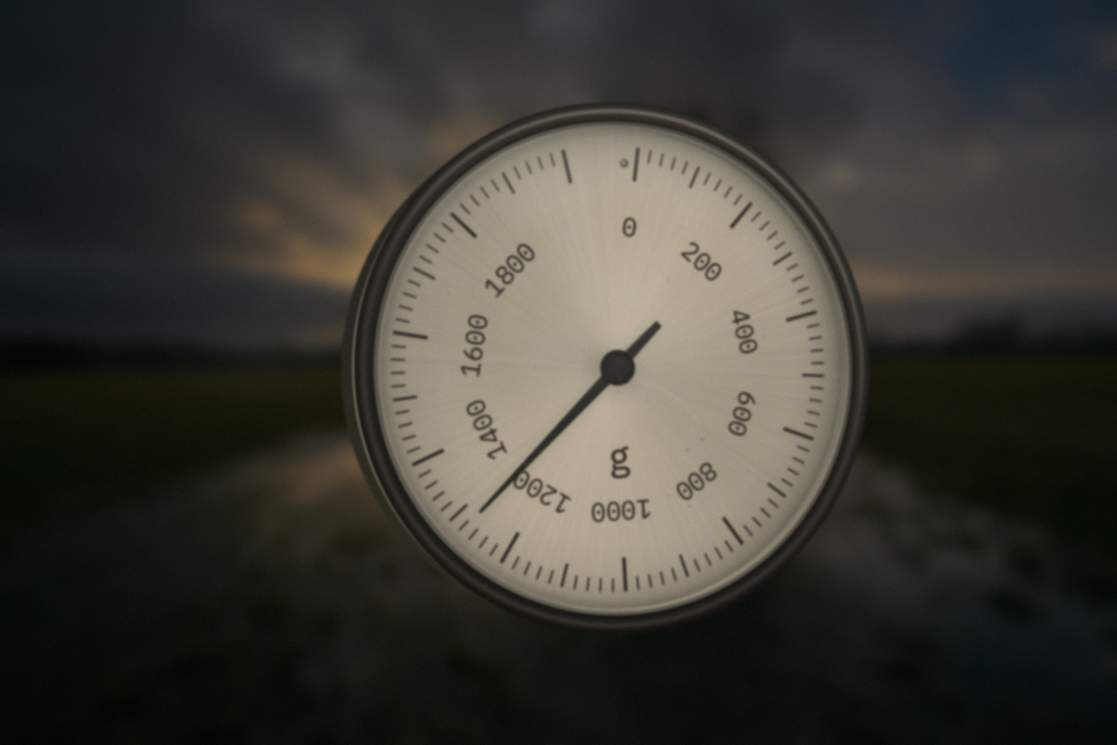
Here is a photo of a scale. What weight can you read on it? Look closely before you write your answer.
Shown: 1280 g
